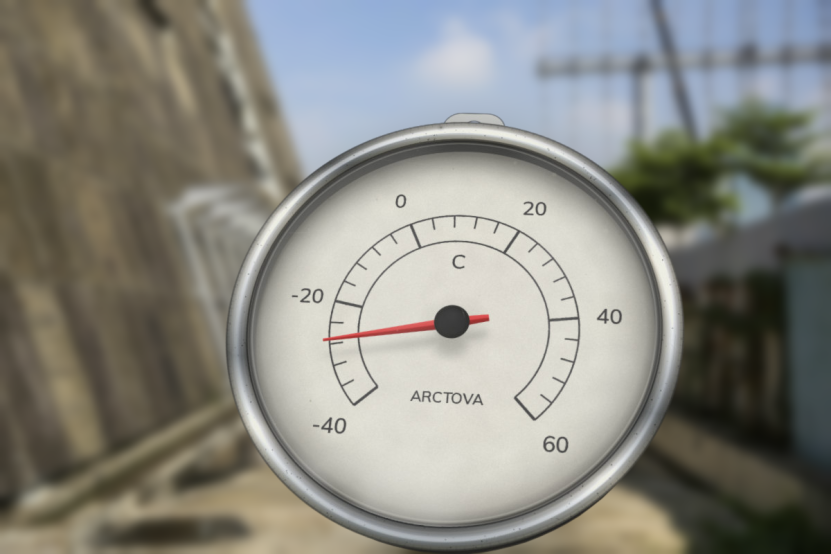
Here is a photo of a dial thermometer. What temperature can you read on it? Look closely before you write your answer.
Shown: -28 °C
